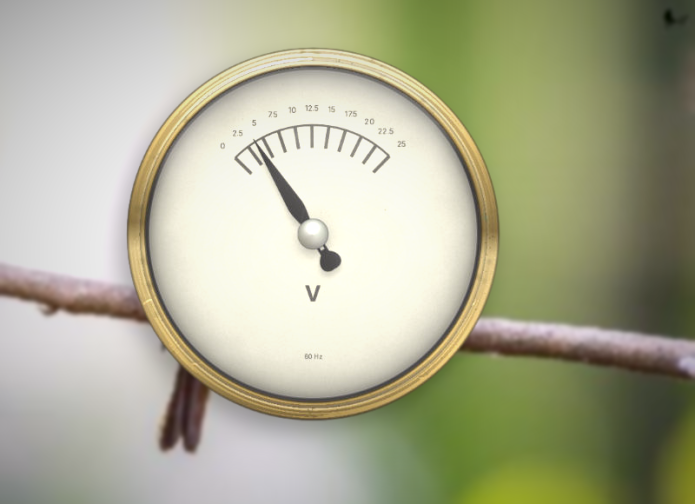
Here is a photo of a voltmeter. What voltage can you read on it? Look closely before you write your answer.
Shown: 3.75 V
